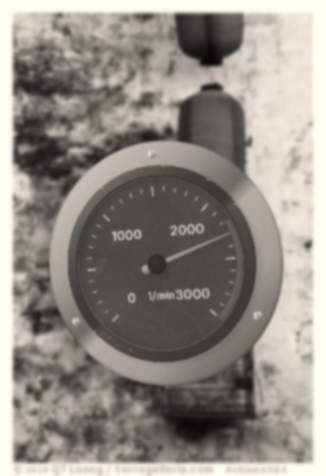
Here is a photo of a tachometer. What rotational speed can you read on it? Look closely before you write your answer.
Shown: 2300 rpm
